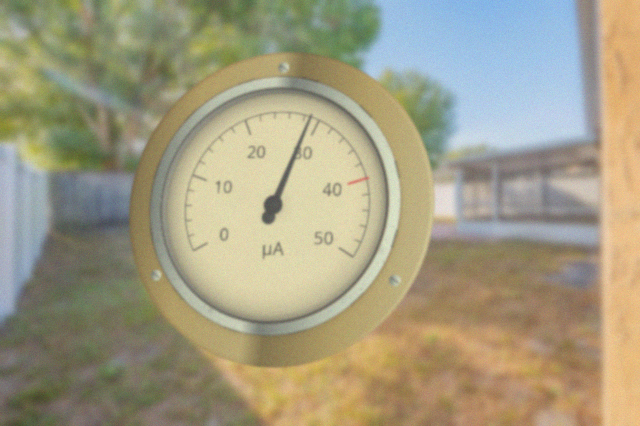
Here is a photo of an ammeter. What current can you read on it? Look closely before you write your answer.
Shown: 29 µA
